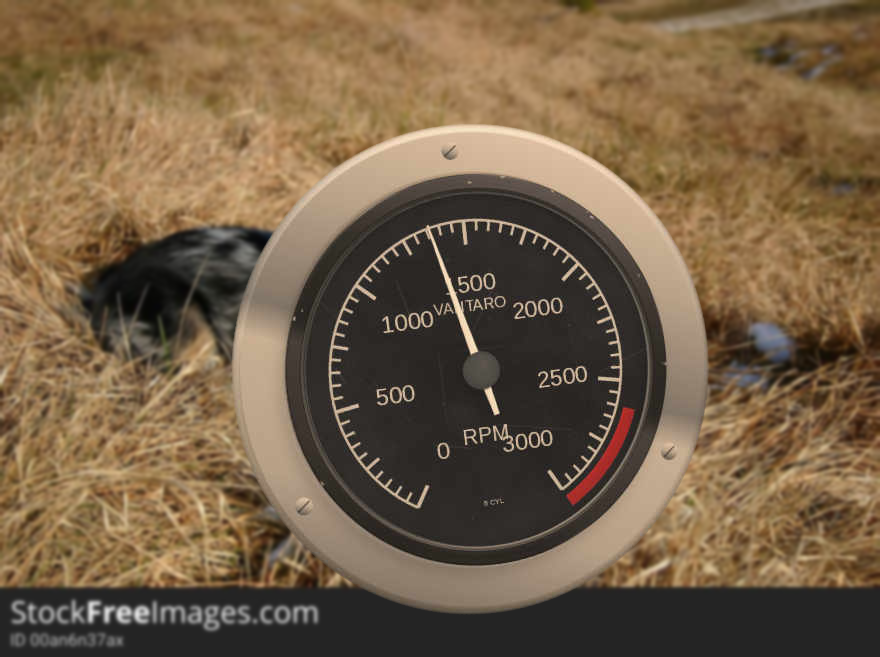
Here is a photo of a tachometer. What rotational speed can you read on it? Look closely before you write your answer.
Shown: 1350 rpm
